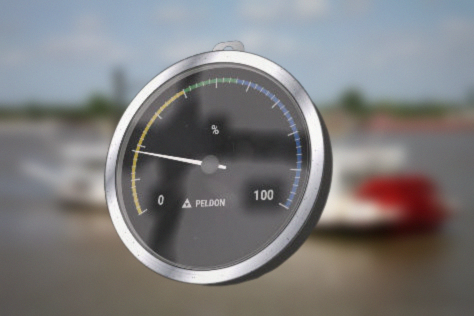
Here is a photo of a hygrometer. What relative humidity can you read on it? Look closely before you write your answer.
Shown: 18 %
